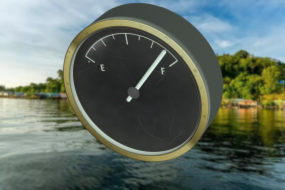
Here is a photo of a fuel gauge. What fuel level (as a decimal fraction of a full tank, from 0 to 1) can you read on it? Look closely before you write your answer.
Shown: 0.875
